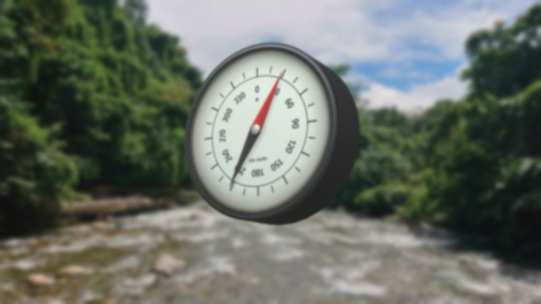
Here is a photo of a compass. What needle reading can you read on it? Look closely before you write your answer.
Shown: 30 °
